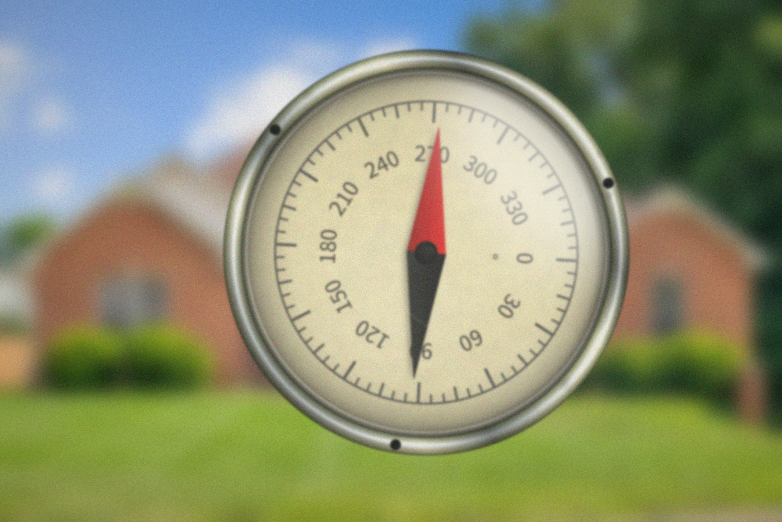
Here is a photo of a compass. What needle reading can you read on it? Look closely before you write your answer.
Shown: 272.5 °
